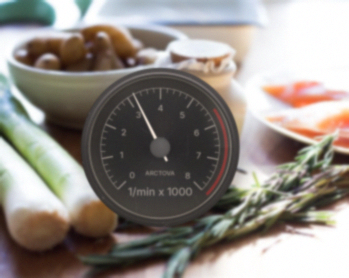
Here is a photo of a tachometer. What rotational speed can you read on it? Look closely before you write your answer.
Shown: 3200 rpm
